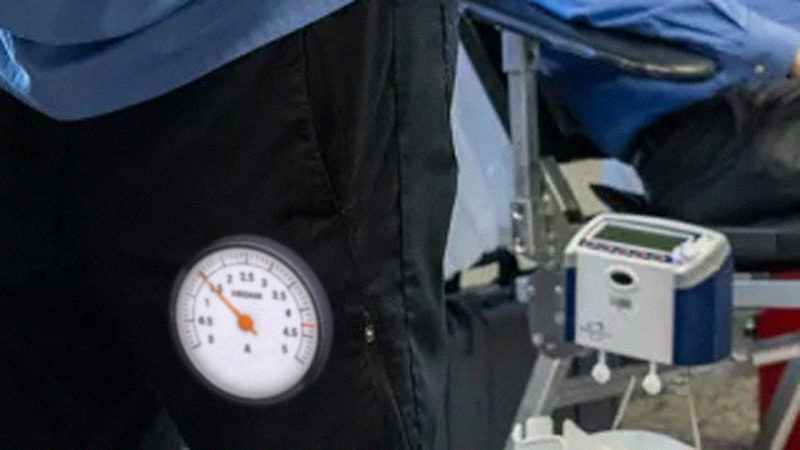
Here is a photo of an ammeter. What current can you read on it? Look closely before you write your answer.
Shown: 1.5 A
